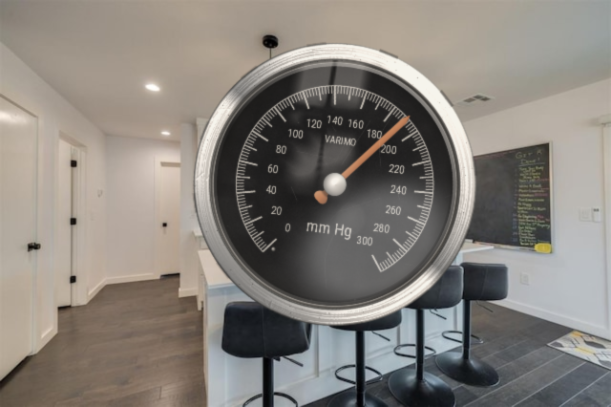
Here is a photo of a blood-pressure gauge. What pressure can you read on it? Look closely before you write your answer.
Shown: 190 mmHg
